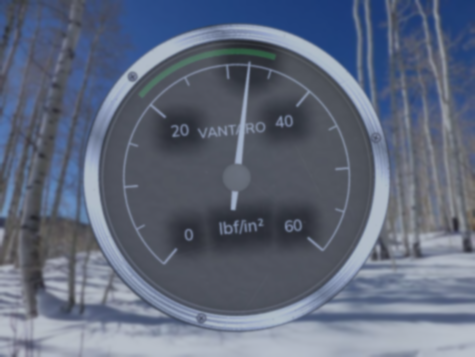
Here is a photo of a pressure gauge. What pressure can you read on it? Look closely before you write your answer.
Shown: 32.5 psi
